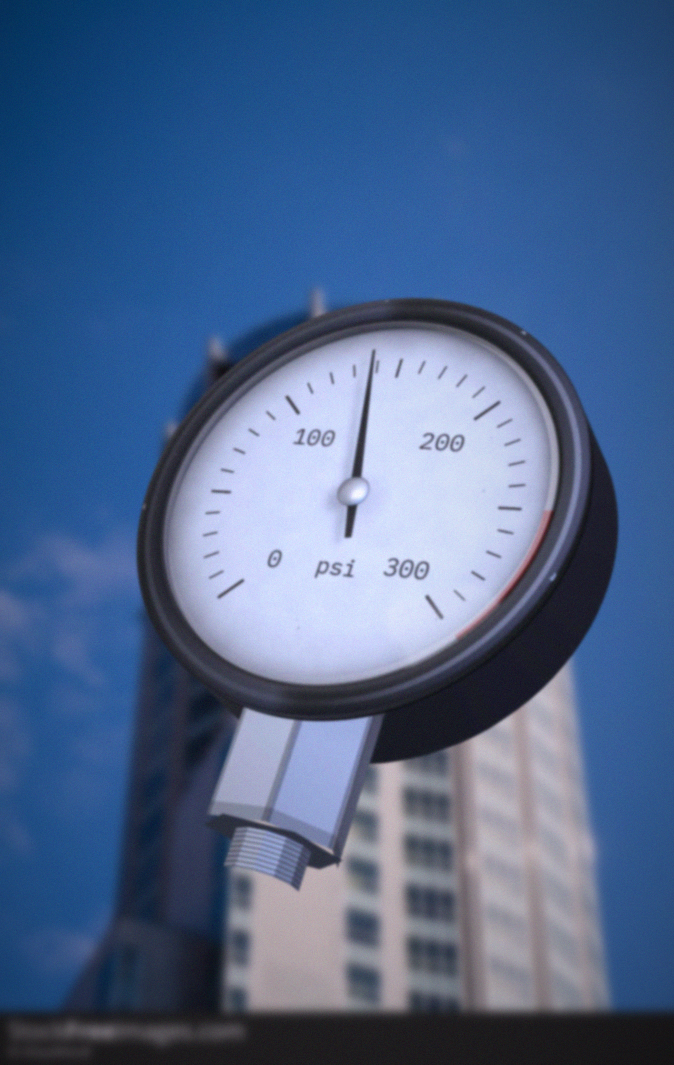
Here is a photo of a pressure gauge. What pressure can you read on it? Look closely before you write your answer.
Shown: 140 psi
